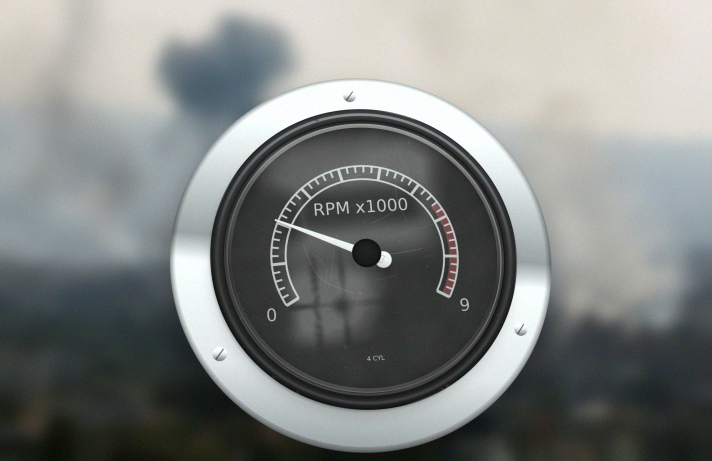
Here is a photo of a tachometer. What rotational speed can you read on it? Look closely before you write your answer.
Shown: 2000 rpm
